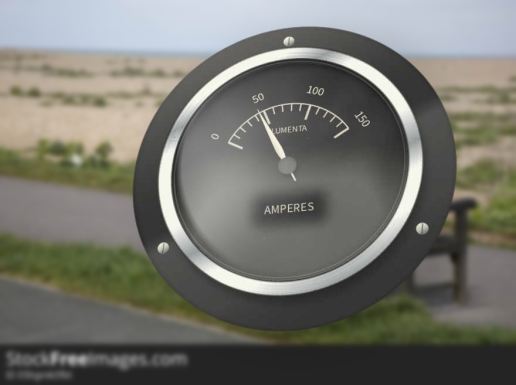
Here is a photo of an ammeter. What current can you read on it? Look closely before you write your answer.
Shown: 45 A
